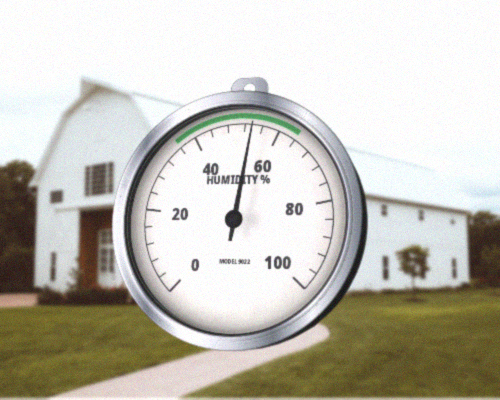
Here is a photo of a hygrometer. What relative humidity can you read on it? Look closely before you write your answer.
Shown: 54 %
